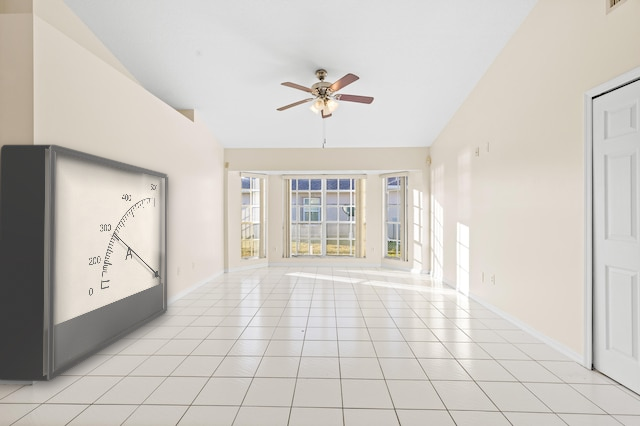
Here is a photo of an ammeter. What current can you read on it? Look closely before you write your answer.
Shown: 300 A
